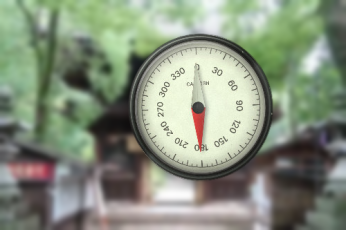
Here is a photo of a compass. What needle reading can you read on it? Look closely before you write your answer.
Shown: 180 °
